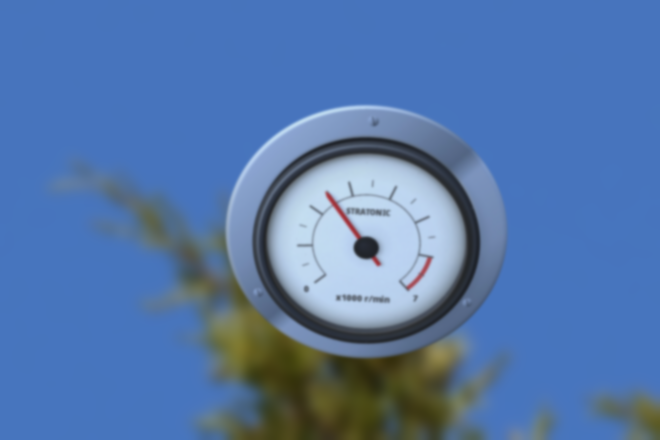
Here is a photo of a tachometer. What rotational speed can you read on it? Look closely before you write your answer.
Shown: 2500 rpm
